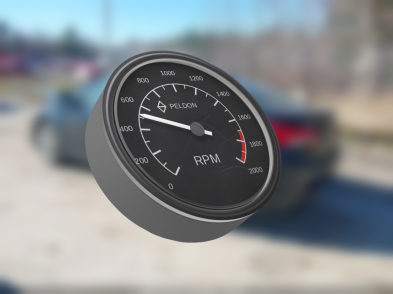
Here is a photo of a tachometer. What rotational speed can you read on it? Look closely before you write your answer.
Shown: 500 rpm
